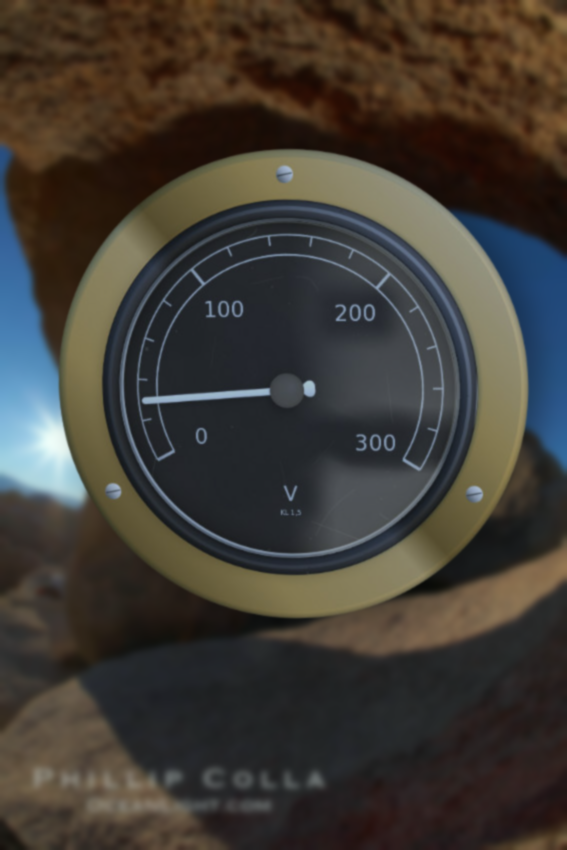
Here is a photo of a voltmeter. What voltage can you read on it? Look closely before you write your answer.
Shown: 30 V
